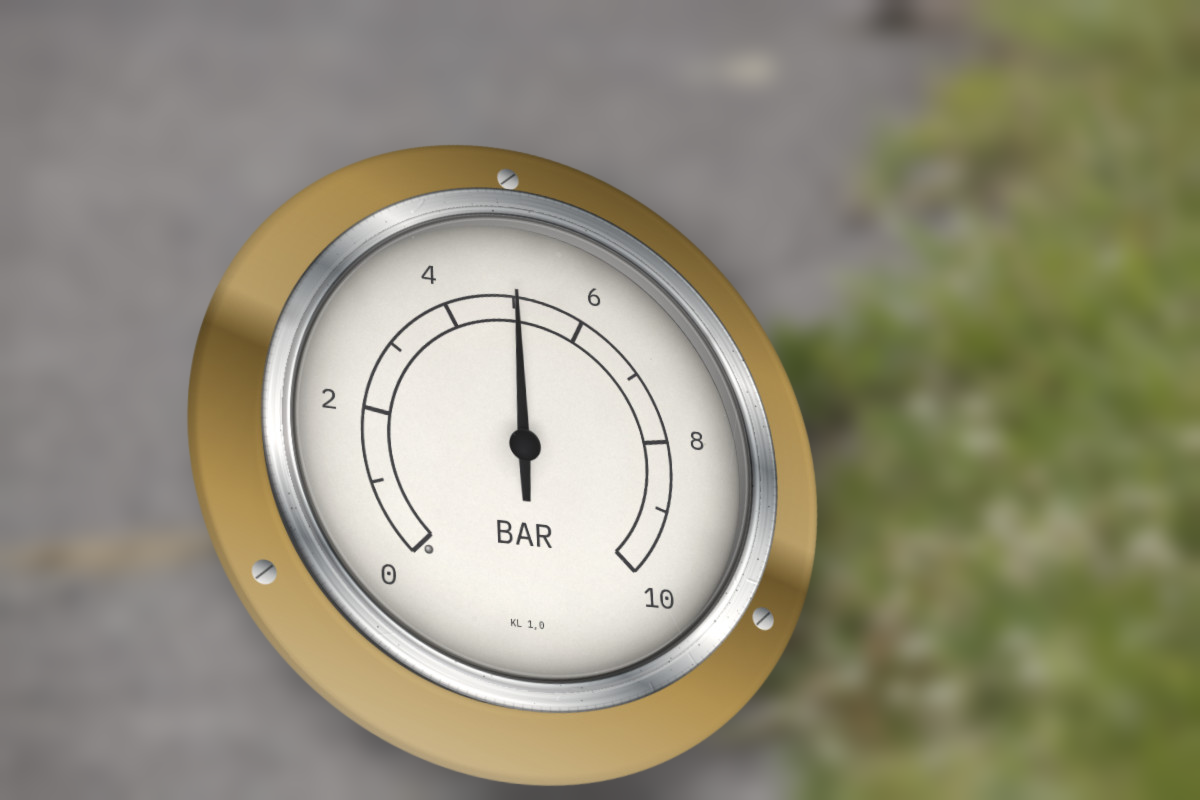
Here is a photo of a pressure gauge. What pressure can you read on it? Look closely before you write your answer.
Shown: 5 bar
